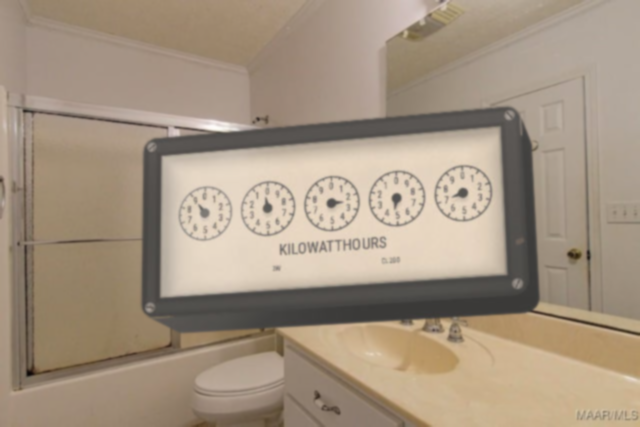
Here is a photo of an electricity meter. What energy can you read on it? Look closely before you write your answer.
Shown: 90247 kWh
